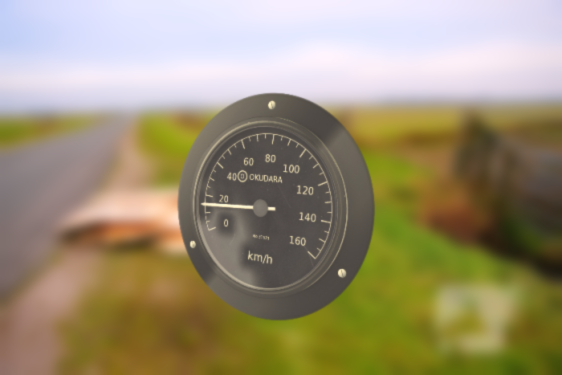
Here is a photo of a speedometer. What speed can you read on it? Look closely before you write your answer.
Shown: 15 km/h
